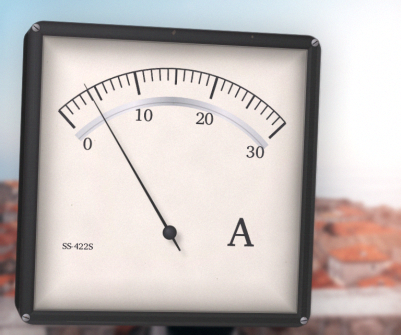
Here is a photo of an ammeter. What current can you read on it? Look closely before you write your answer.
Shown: 4 A
